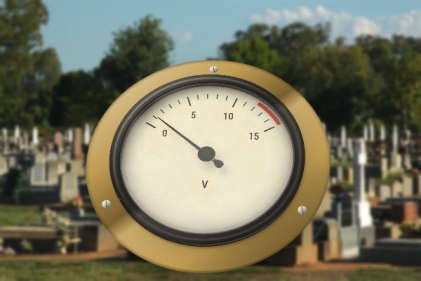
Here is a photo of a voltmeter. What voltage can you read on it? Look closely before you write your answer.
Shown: 1 V
